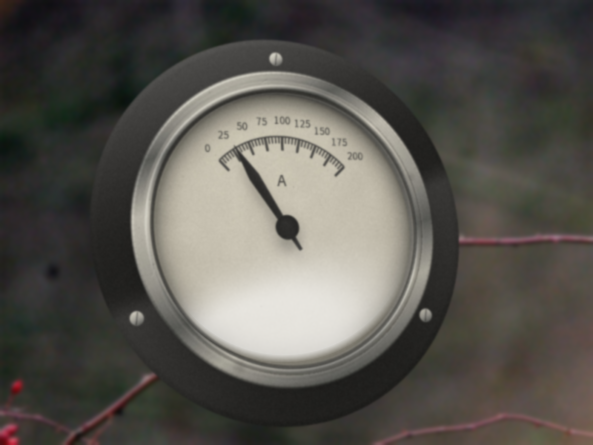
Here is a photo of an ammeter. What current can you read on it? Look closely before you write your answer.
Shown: 25 A
